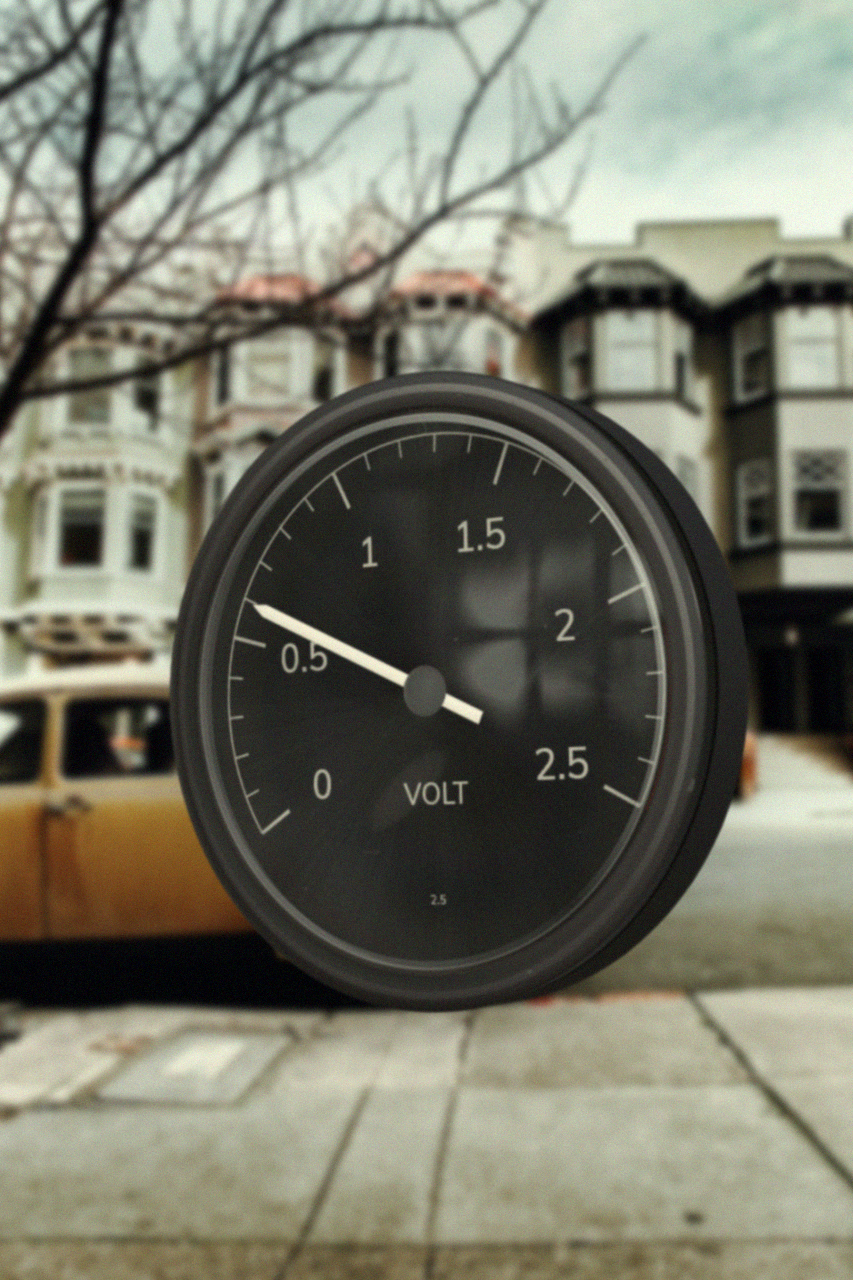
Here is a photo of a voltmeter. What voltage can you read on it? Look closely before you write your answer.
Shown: 0.6 V
